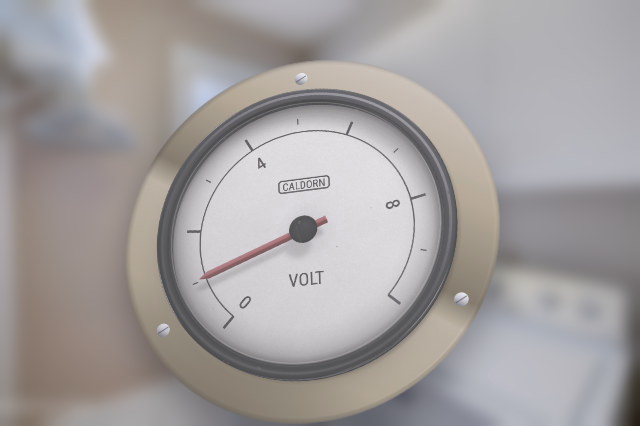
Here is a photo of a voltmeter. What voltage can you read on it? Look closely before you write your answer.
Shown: 1 V
